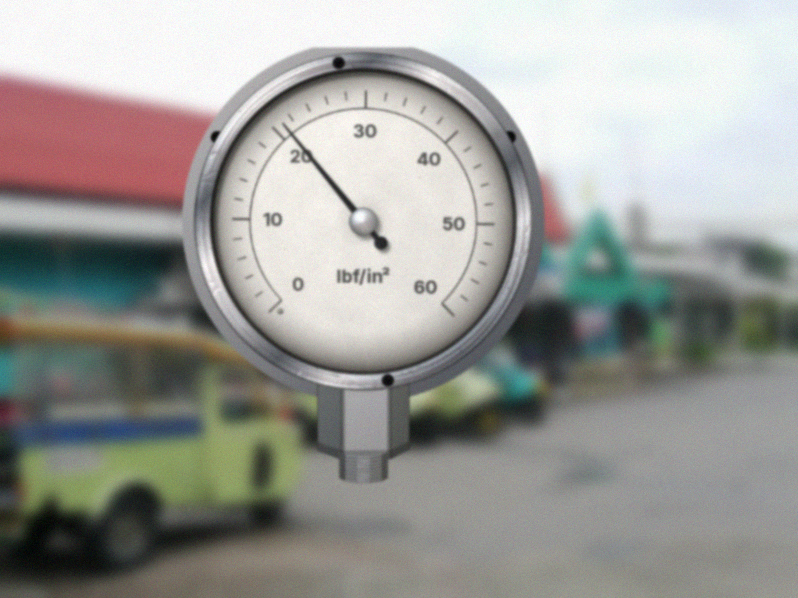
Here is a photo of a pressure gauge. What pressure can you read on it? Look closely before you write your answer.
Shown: 21 psi
